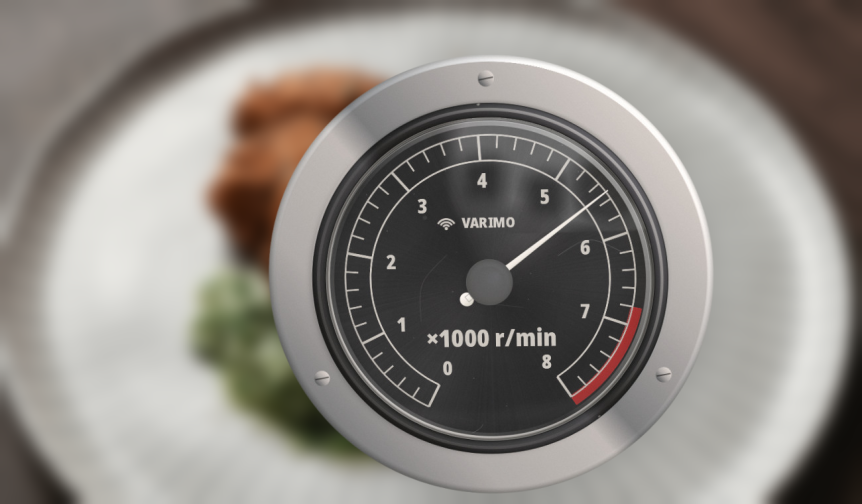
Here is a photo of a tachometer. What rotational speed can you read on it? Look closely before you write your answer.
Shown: 5500 rpm
